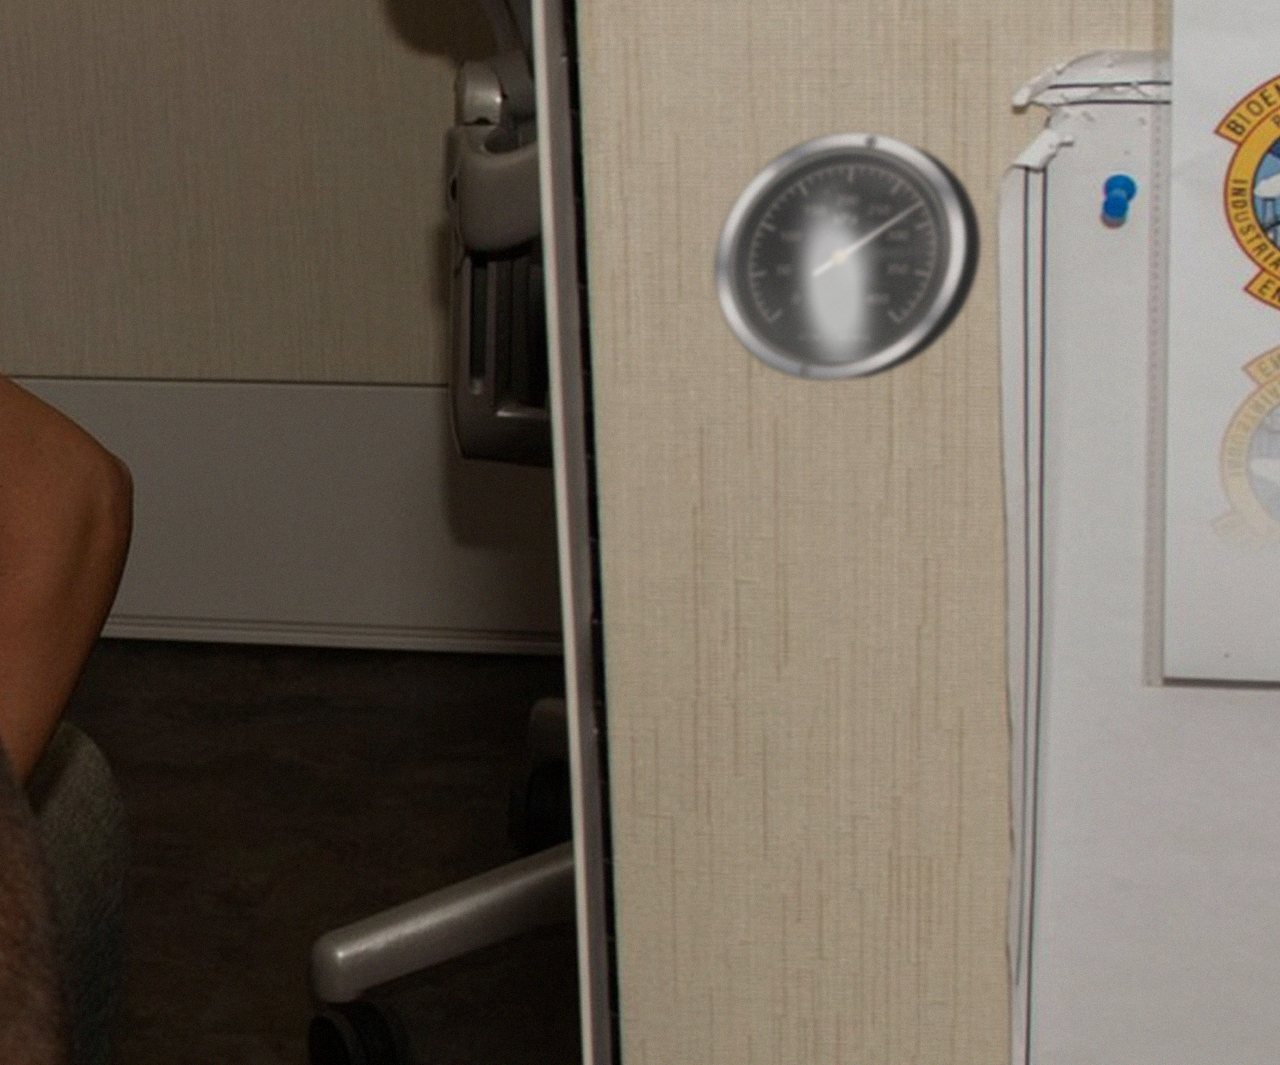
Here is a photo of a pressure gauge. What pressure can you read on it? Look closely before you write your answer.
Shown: 280 kPa
